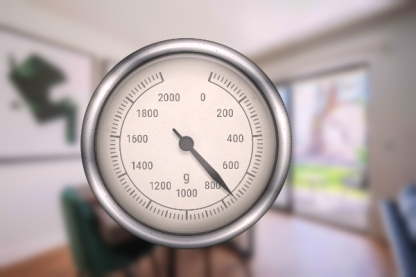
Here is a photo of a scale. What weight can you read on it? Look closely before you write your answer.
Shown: 740 g
